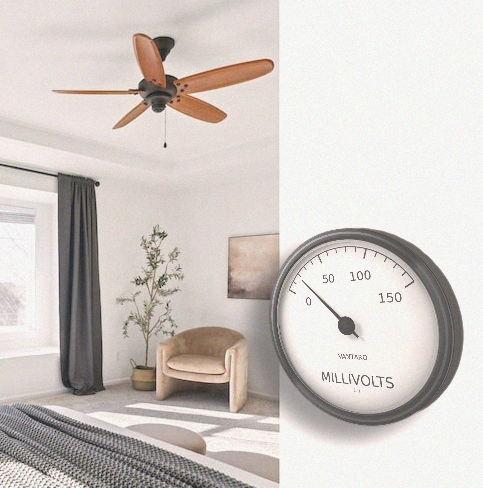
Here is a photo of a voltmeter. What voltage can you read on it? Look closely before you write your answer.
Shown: 20 mV
